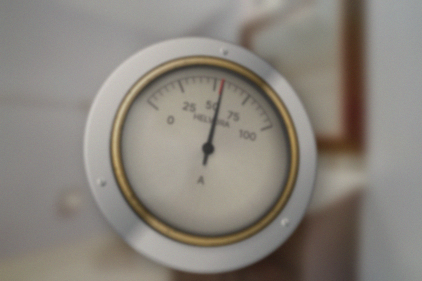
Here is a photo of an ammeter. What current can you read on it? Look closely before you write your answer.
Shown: 55 A
